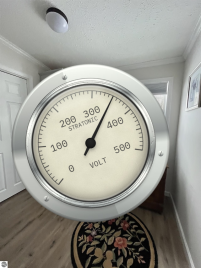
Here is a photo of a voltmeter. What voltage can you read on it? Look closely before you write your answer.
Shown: 350 V
